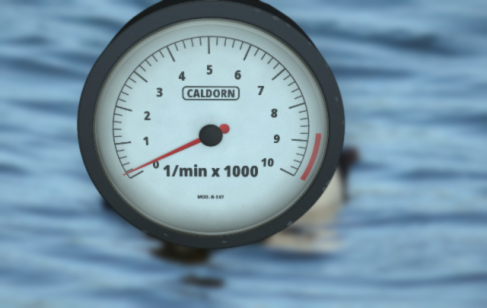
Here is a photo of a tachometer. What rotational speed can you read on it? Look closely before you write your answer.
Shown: 200 rpm
